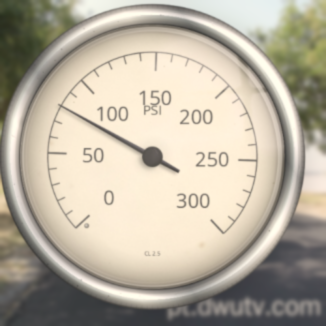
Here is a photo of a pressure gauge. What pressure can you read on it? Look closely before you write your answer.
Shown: 80 psi
